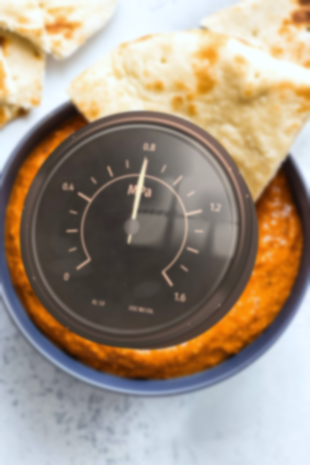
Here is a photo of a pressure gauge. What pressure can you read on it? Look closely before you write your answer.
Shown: 0.8 MPa
